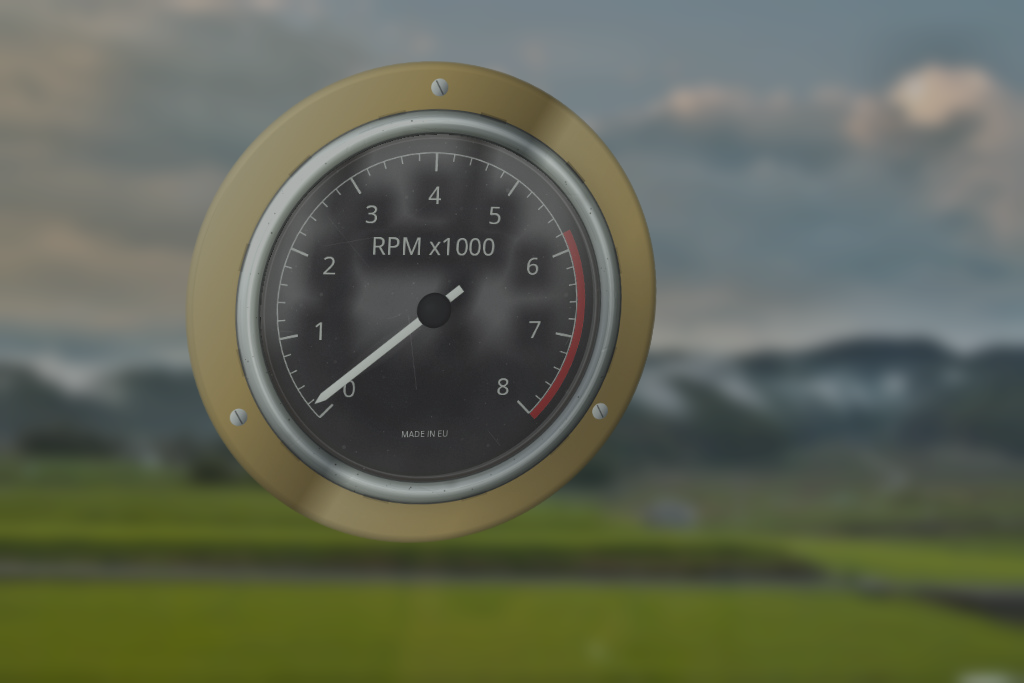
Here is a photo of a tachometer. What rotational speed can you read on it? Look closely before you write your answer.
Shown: 200 rpm
